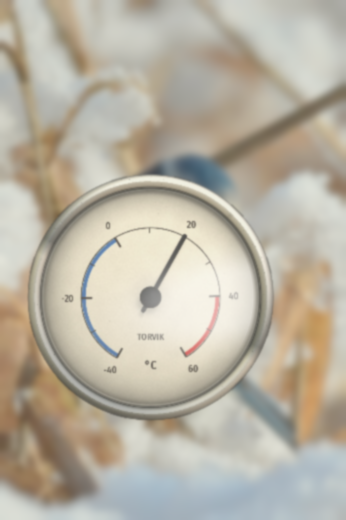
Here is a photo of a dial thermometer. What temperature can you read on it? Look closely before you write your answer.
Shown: 20 °C
